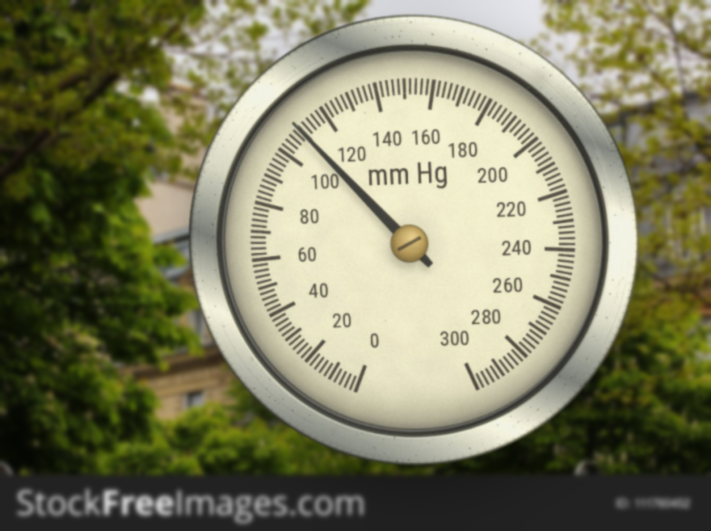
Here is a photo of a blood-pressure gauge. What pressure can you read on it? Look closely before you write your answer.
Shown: 110 mmHg
